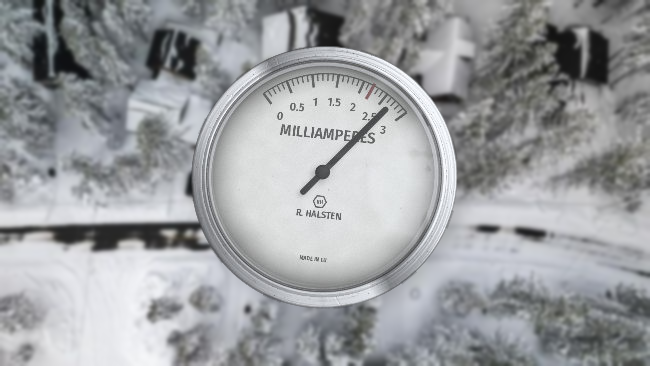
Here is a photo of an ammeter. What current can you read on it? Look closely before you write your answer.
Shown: 2.7 mA
